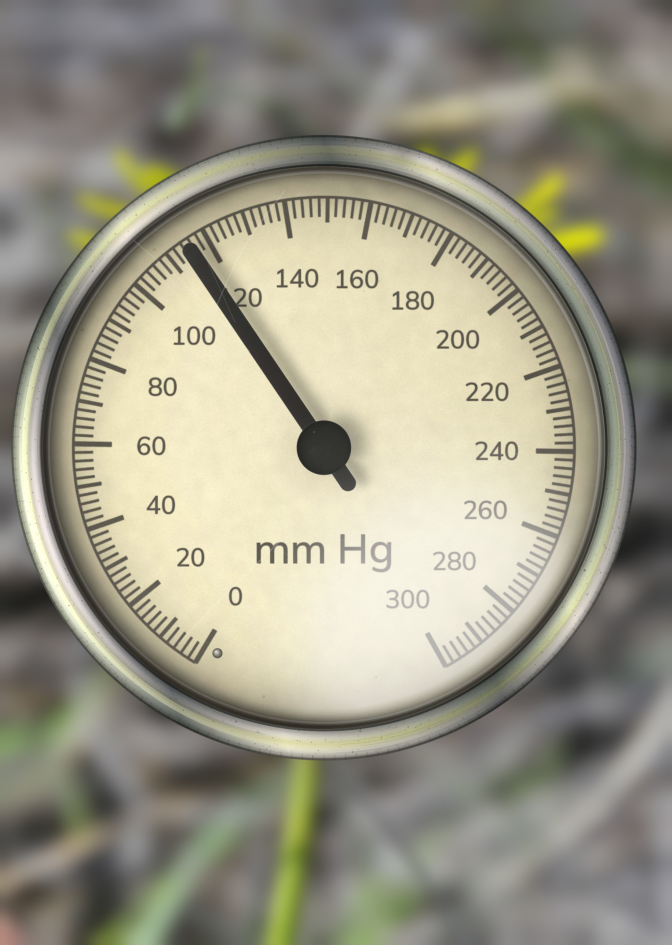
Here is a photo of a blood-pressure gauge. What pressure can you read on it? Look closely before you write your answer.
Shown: 115 mmHg
